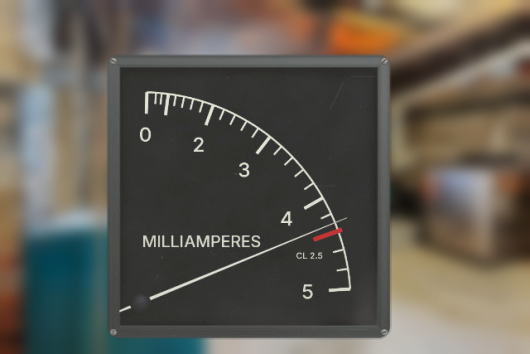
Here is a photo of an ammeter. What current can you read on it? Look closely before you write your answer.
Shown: 4.3 mA
